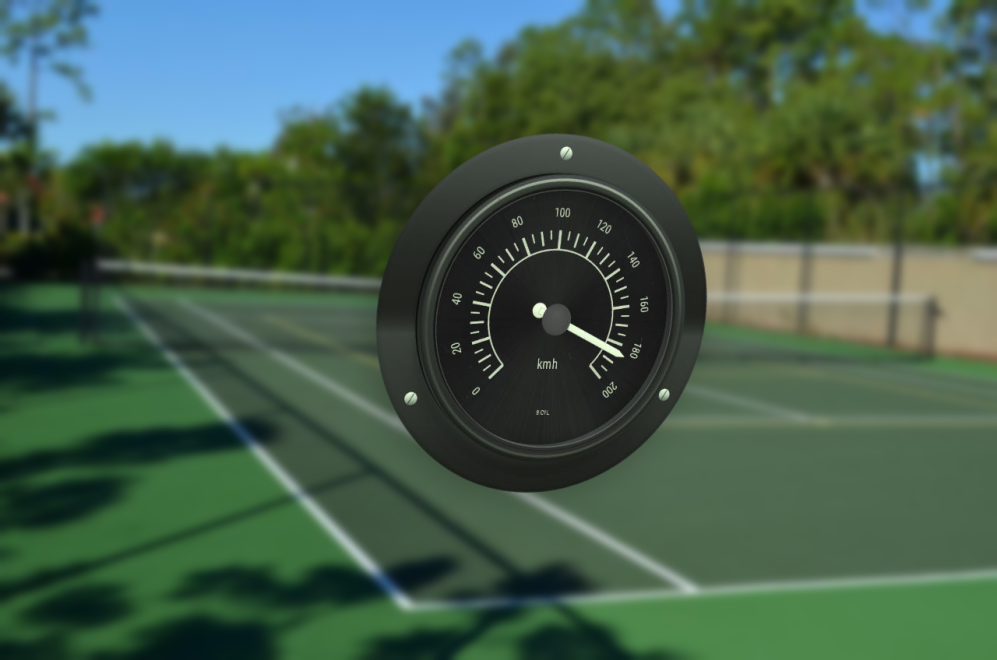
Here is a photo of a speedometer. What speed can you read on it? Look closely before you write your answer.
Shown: 185 km/h
